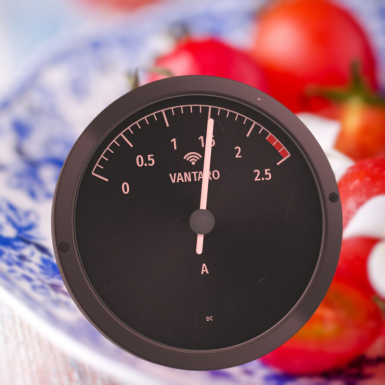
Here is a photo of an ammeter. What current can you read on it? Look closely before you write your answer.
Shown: 1.5 A
